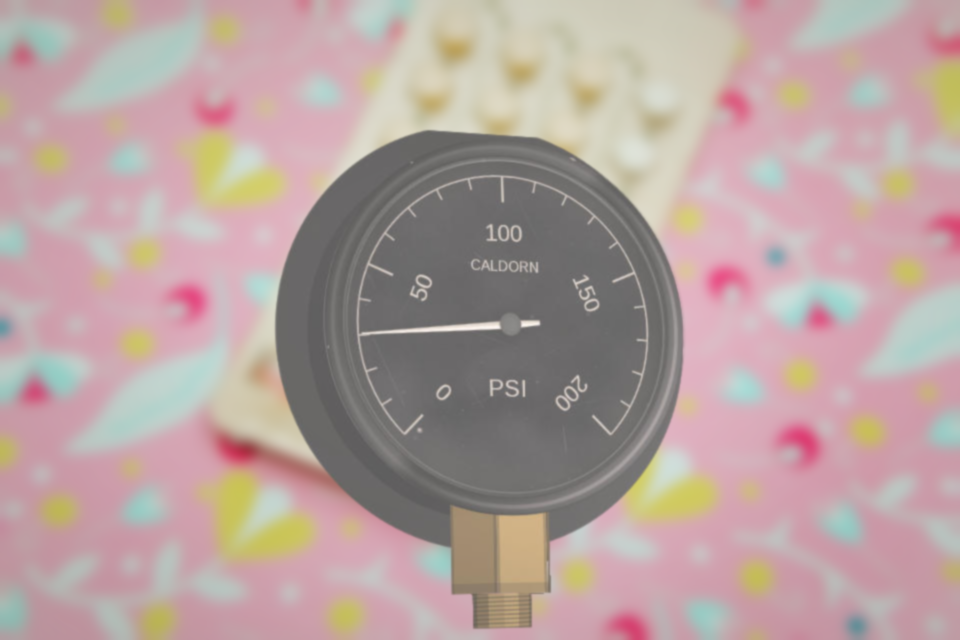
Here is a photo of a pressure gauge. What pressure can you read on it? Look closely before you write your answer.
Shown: 30 psi
